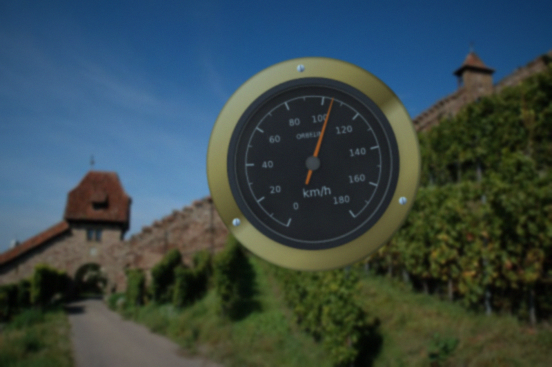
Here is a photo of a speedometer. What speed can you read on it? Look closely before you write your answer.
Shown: 105 km/h
